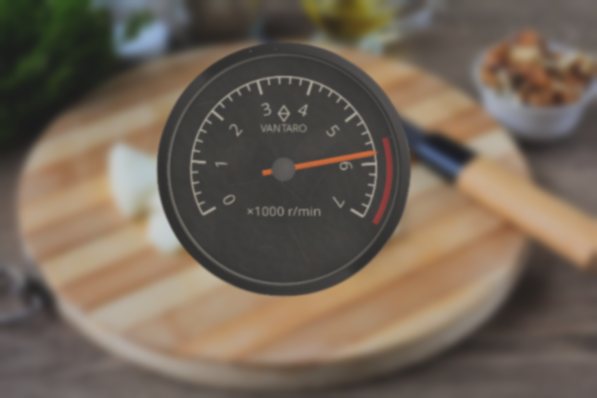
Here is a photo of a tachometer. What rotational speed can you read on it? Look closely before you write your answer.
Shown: 5800 rpm
